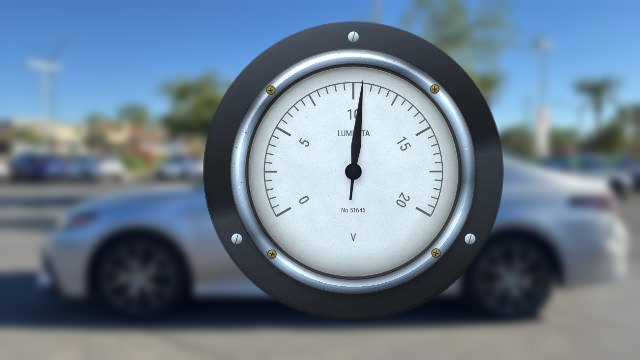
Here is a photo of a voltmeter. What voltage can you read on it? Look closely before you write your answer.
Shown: 10.5 V
